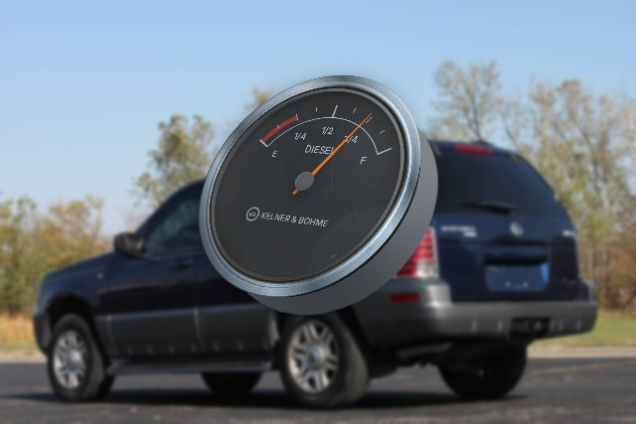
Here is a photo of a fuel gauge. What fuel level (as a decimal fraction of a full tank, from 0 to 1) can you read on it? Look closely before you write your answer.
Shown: 0.75
